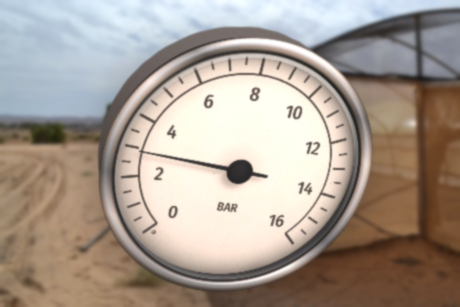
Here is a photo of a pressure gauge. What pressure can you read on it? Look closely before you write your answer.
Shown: 3 bar
